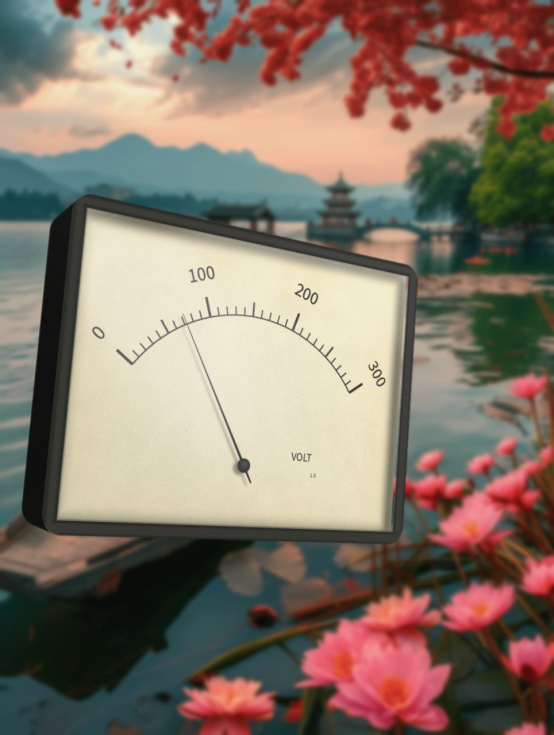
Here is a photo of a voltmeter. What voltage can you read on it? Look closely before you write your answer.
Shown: 70 V
